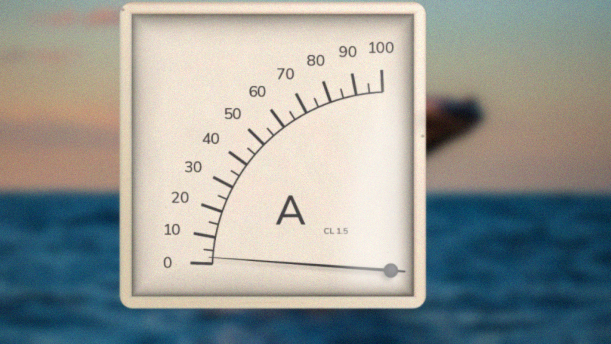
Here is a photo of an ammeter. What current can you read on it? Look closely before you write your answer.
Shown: 2.5 A
